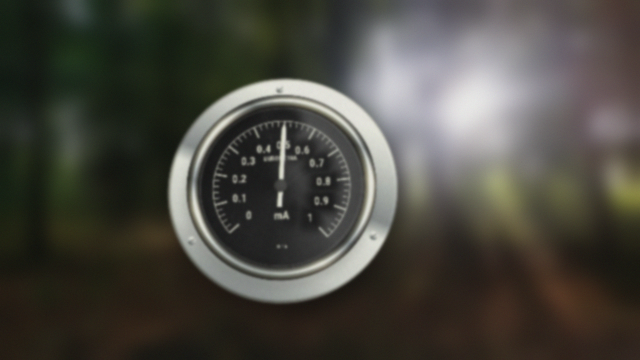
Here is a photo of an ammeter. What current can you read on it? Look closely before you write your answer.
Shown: 0.5 mA
